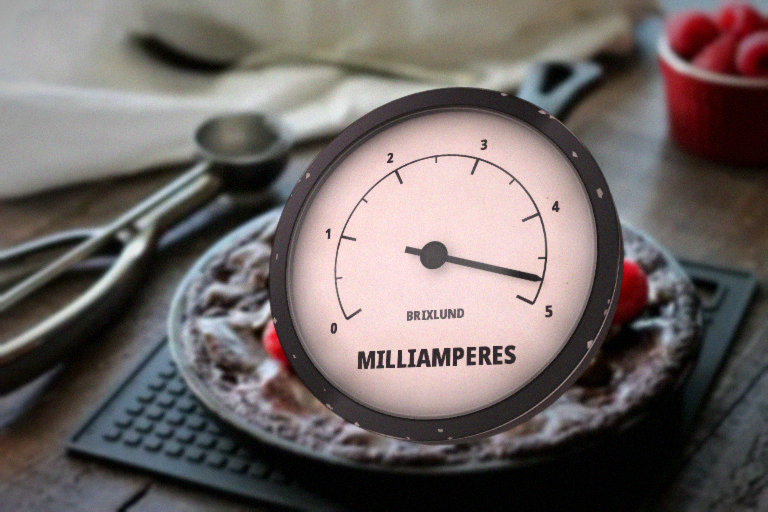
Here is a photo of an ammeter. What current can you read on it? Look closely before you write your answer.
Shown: 4.75 mA
